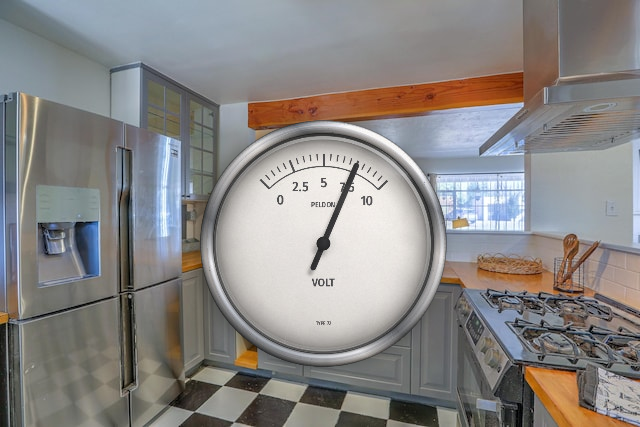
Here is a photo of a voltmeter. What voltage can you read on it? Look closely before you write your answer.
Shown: 7.5 V
